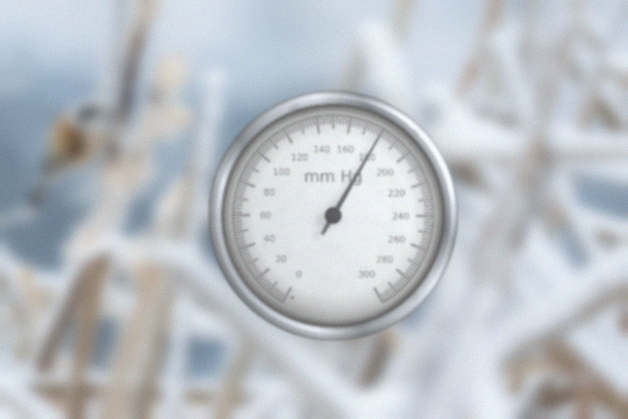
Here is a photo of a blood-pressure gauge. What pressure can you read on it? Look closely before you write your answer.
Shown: 180 mmHg
